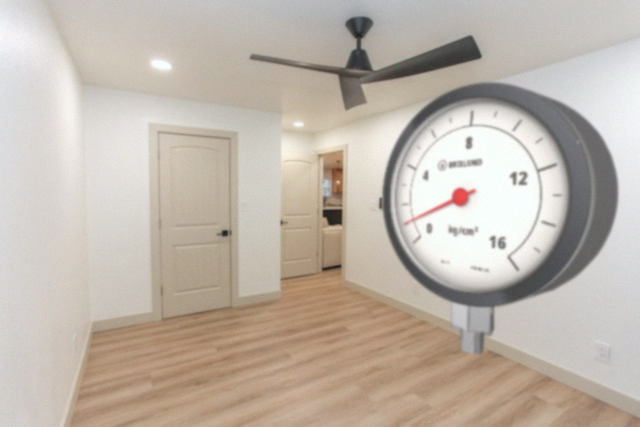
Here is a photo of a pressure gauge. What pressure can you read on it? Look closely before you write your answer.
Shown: 1 kg/cm²
